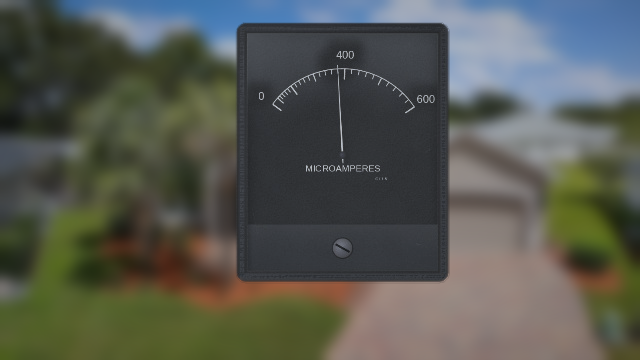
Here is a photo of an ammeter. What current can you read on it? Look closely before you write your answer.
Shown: 380 µA
